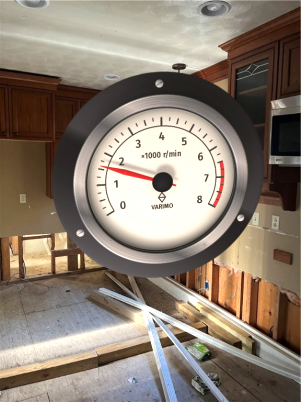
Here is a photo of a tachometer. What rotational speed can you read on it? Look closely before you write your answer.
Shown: 1625 rpm
